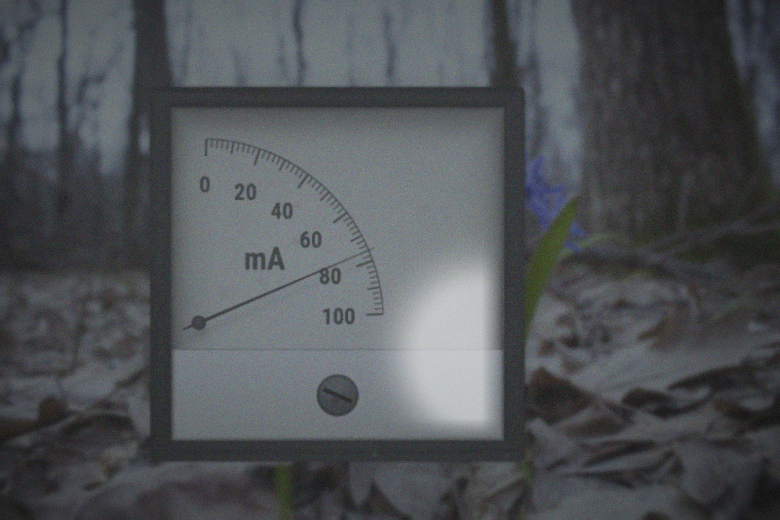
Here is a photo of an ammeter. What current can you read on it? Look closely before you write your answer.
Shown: 76 mA
